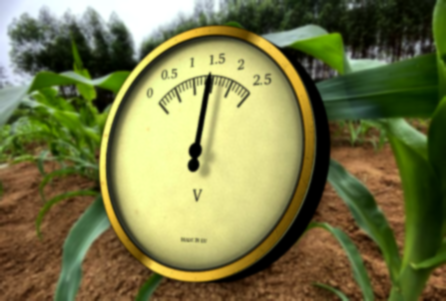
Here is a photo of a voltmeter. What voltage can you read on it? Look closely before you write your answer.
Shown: 1.5 V
